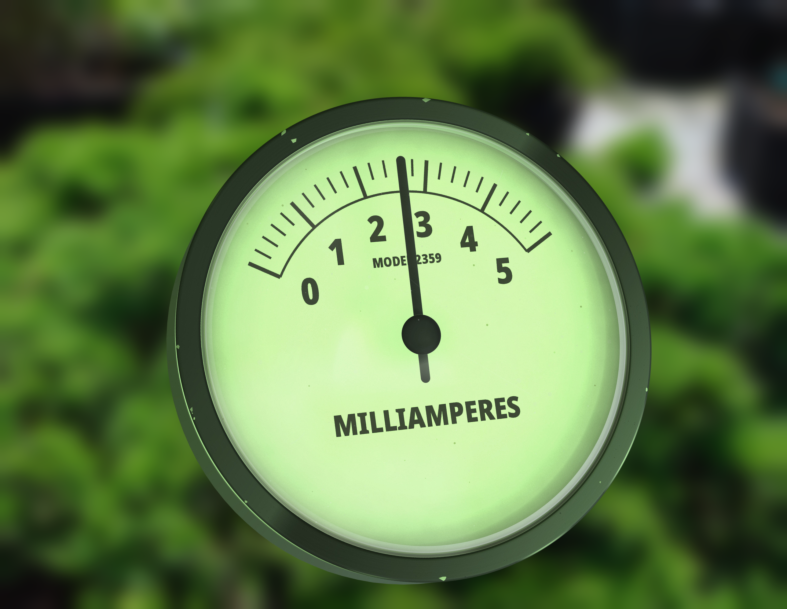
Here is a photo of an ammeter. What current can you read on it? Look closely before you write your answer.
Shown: 2.6 mA
